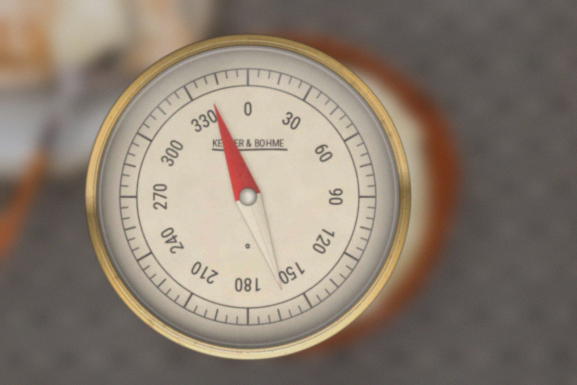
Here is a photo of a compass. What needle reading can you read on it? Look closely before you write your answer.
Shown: 340 °
